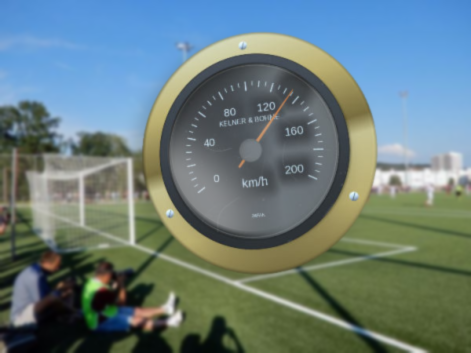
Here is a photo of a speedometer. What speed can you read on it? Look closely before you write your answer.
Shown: 135 km/h
